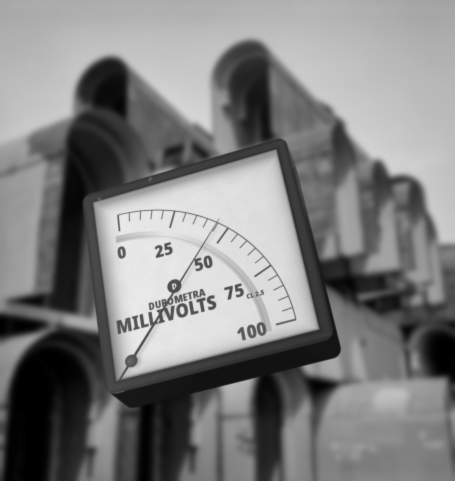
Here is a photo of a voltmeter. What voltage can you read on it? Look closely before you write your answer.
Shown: 45 mV
